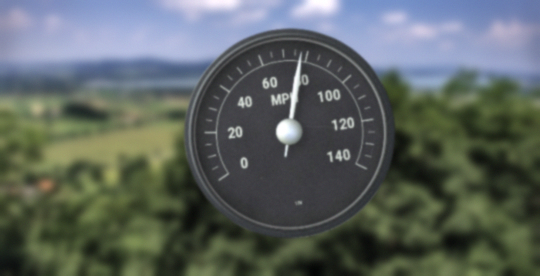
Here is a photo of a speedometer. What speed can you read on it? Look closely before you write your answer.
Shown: 77.5 mph
